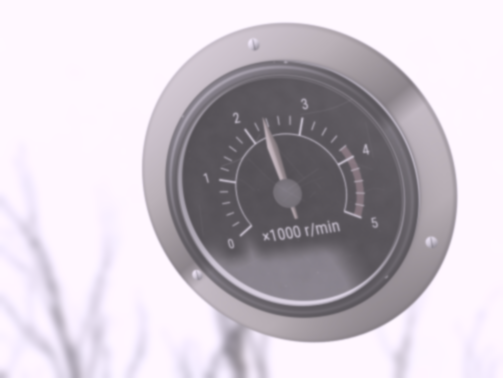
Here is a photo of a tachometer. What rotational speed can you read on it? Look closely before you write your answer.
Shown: 2400 rpm
